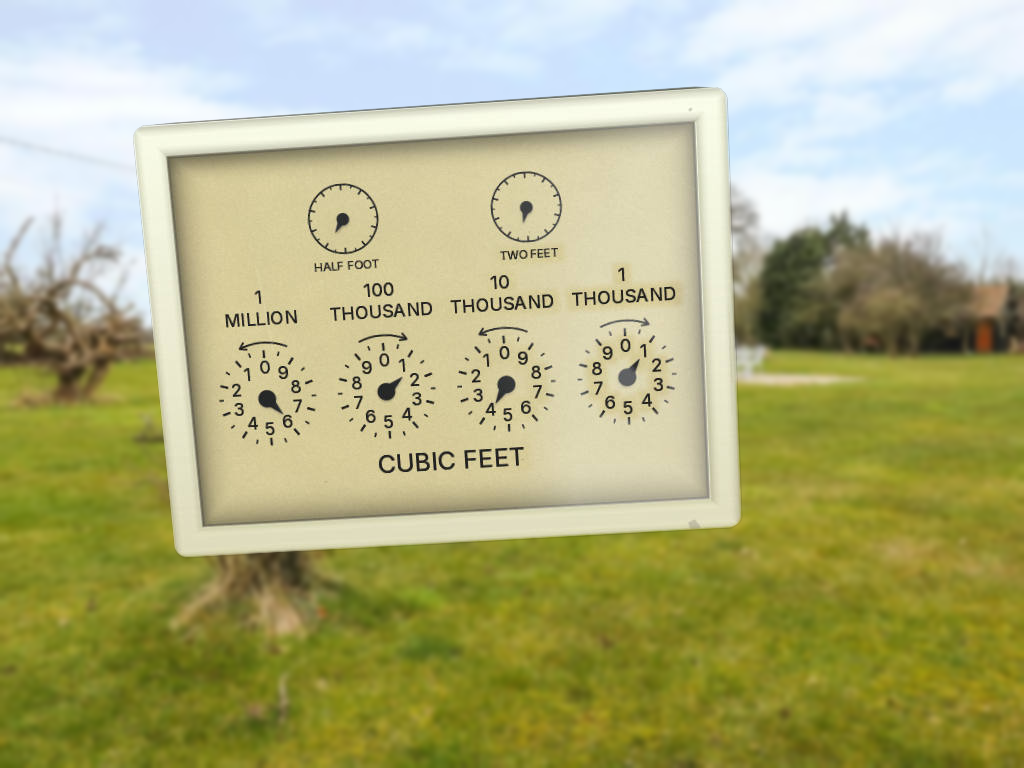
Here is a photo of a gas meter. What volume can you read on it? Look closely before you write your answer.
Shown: 614100 ft³
